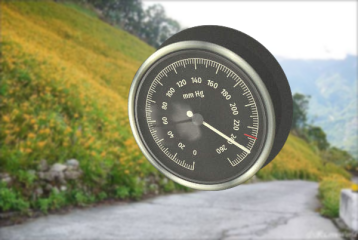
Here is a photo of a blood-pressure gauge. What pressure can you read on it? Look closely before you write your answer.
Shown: 240 mmHg
